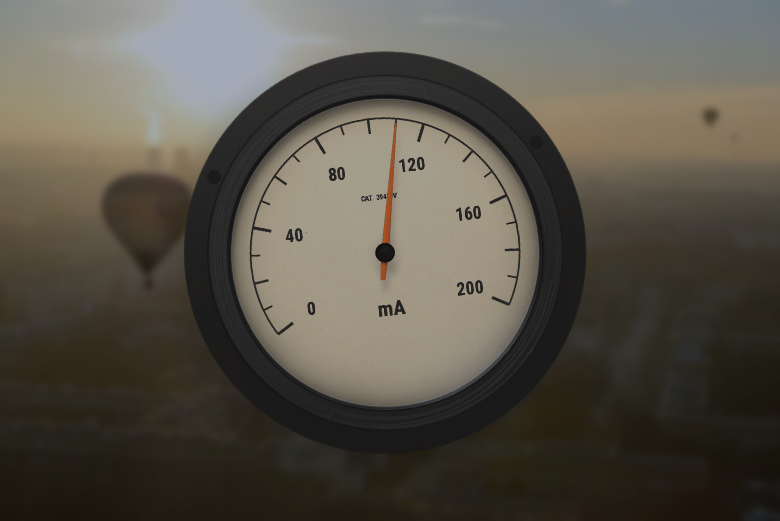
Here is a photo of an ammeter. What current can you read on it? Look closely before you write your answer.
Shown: 110 mA
